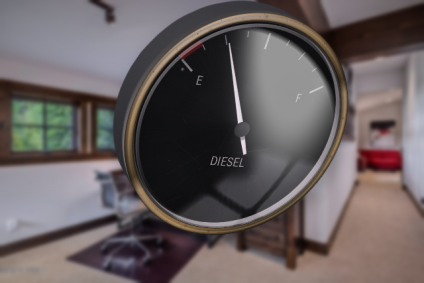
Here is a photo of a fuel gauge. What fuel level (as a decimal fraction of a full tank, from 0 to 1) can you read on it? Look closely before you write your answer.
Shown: 0.25
